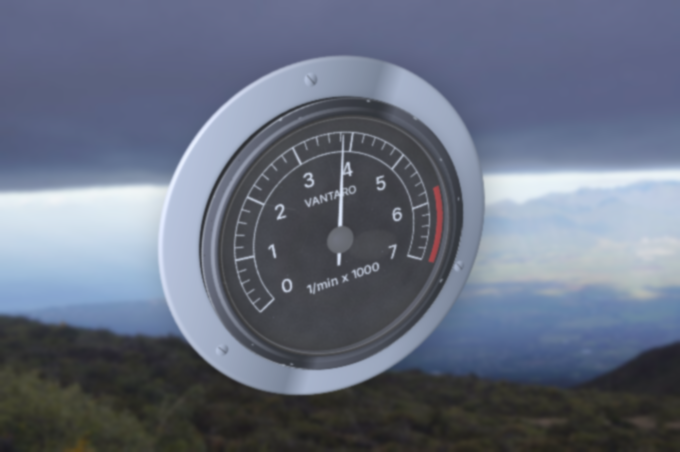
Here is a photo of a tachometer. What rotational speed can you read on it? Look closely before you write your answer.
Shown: 3800 rpm
